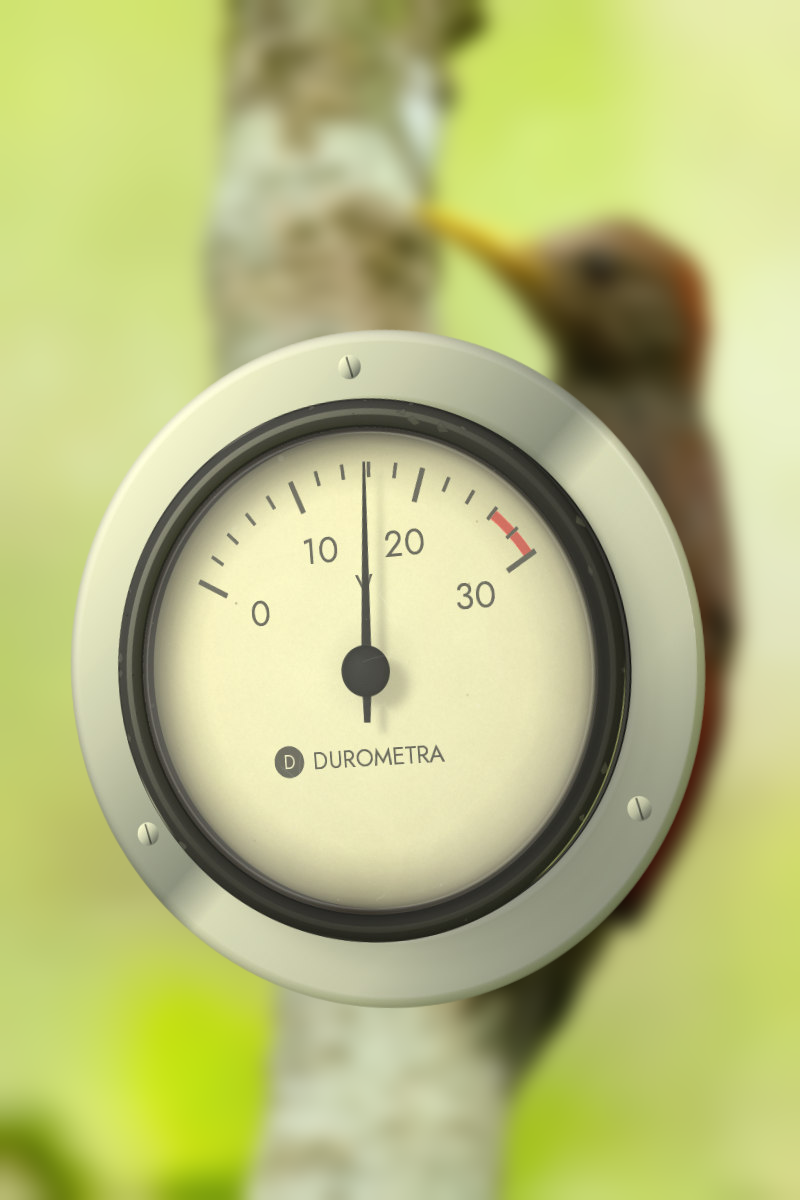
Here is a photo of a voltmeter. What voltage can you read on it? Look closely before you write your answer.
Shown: 16 V
